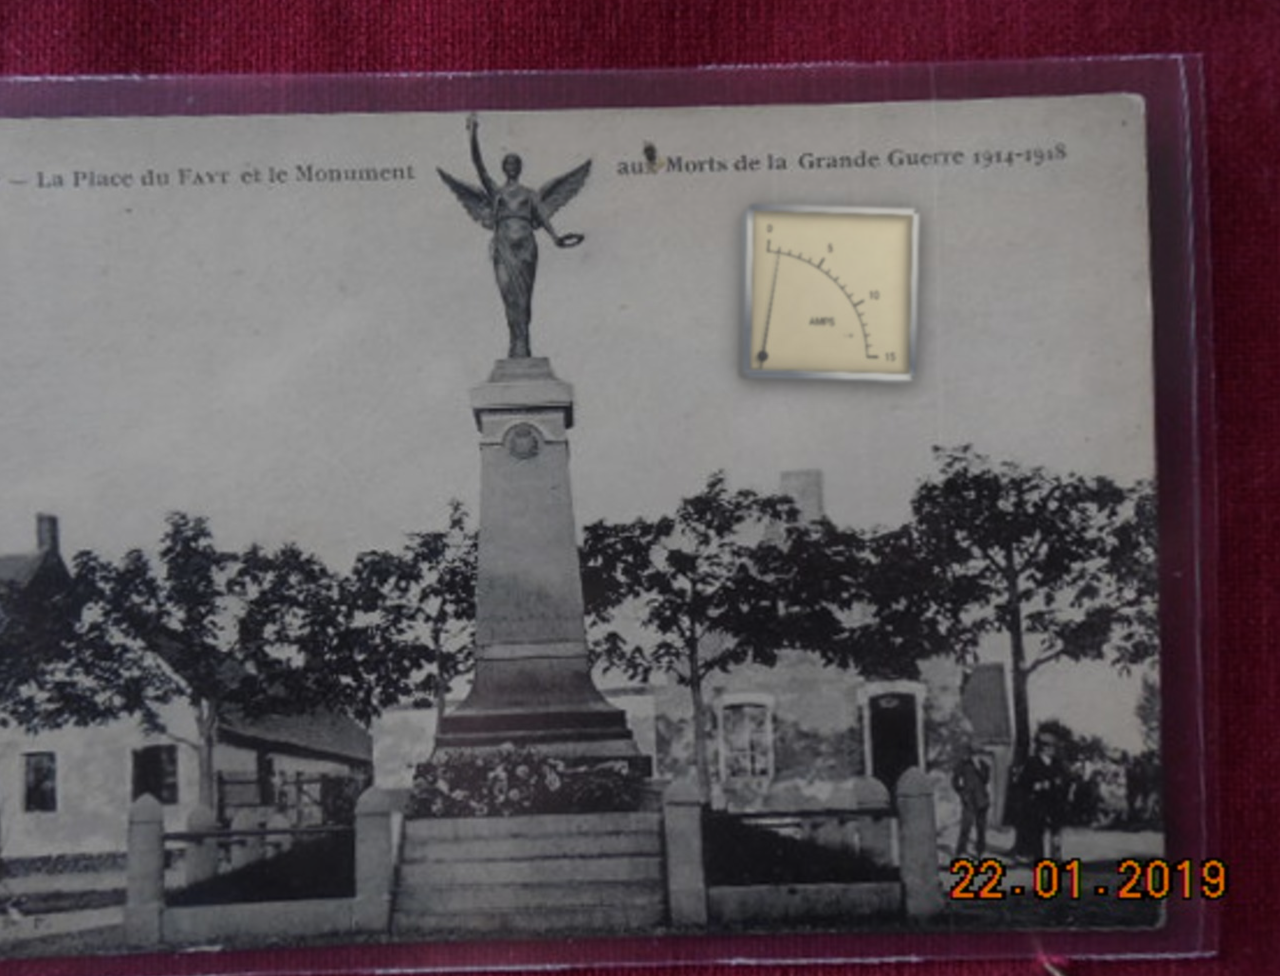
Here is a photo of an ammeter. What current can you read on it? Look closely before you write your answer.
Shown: 1 A
